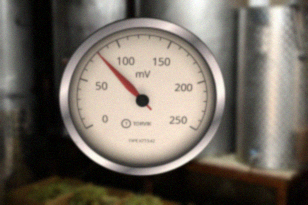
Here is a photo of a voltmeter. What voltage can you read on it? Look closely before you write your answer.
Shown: 80 mV
